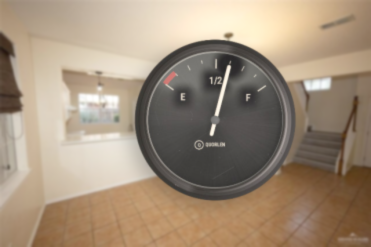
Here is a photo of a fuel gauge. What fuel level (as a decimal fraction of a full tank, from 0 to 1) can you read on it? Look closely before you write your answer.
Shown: 0.625
